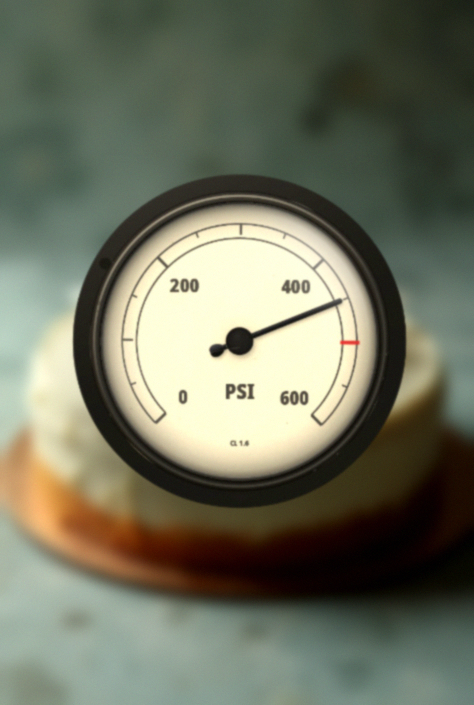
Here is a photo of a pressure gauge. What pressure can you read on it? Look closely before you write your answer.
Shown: 450 psi
